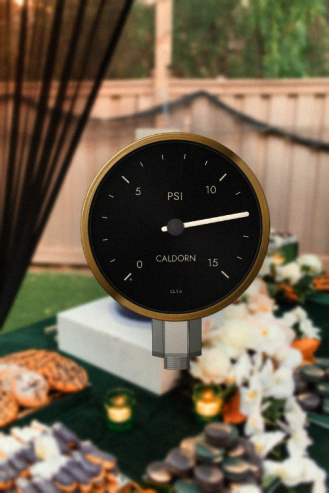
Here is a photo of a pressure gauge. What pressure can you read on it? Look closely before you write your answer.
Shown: 12 psi
